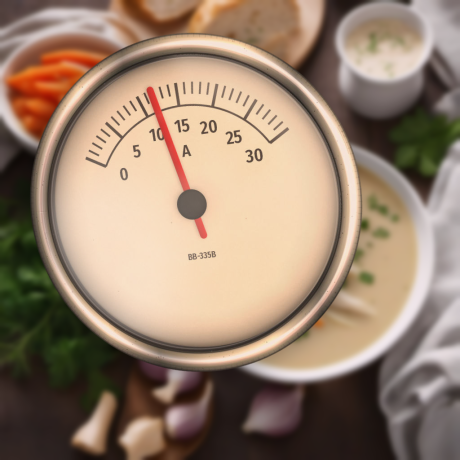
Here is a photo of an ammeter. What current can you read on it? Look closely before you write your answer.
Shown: 12 A
